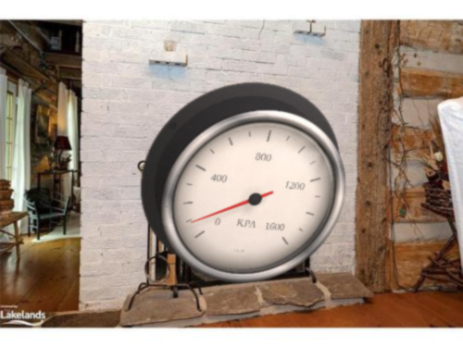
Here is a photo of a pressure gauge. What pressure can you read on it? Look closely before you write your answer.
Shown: 100 kPa
